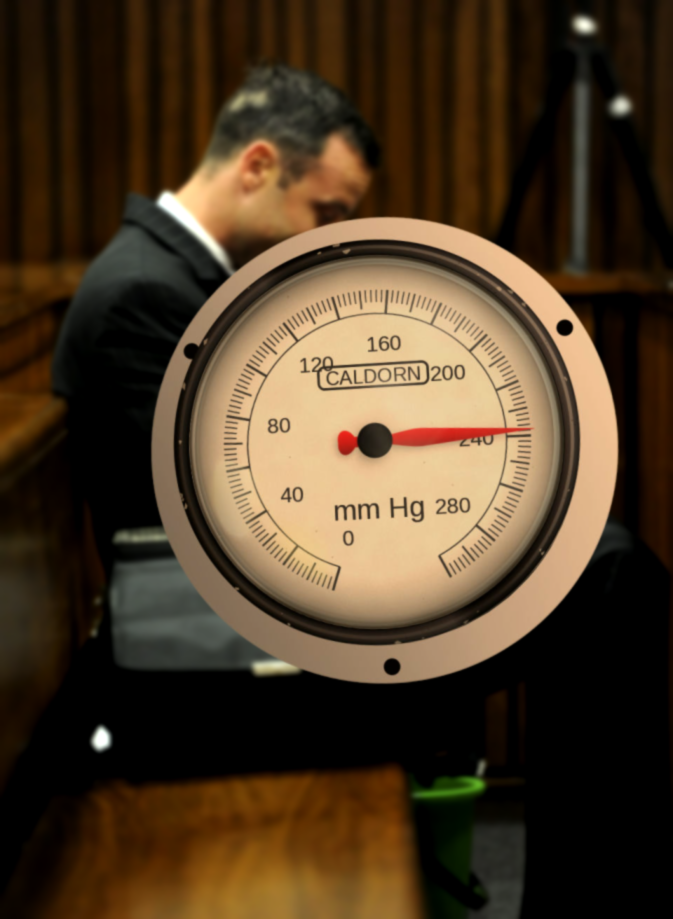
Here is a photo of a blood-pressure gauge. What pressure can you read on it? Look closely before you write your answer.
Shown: 238 mmHg
